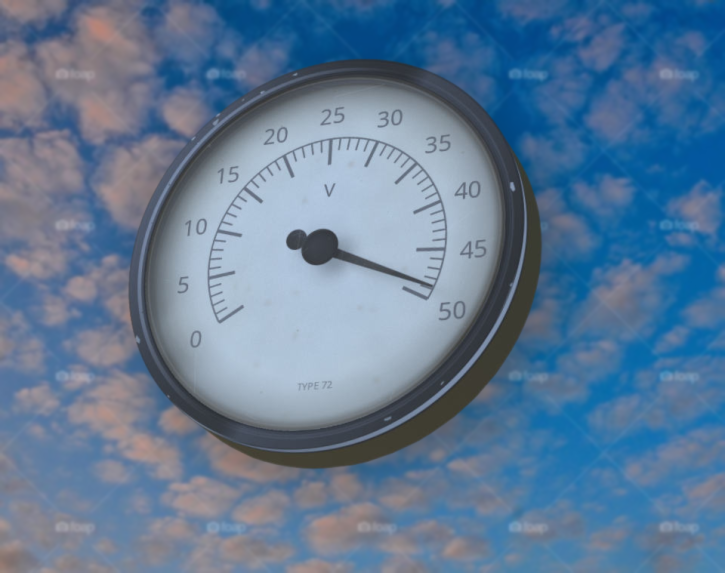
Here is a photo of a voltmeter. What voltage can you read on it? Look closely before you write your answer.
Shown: 49 V
